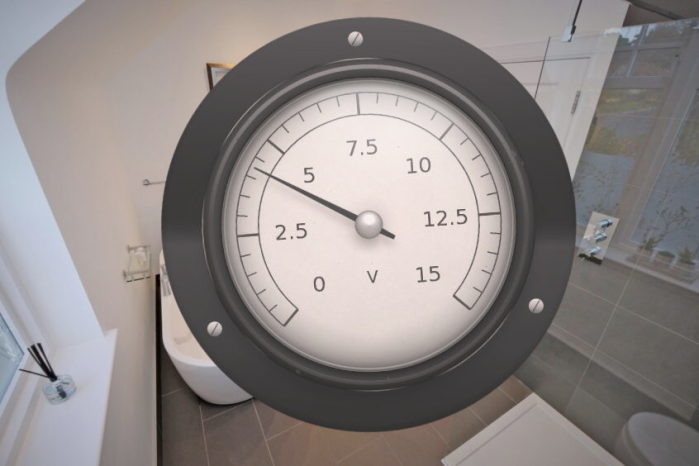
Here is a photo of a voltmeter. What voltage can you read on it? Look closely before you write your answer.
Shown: 4.25 V
